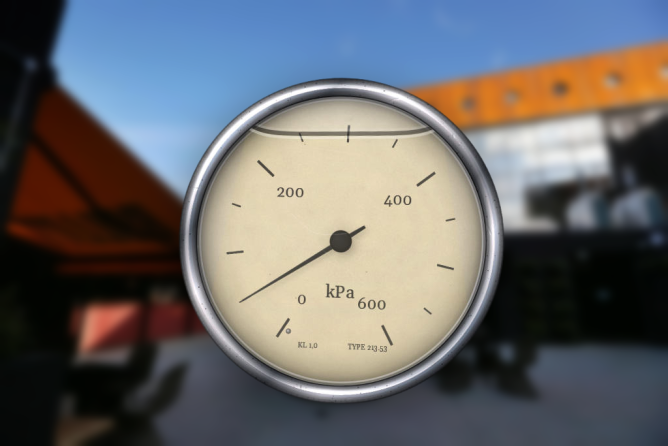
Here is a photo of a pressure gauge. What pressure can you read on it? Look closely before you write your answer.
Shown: 50 kPa
